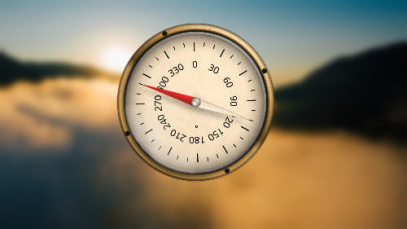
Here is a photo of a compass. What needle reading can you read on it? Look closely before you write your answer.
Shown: 290 °
